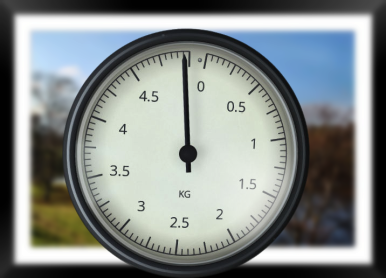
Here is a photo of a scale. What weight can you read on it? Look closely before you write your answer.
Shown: 4.95 kg
